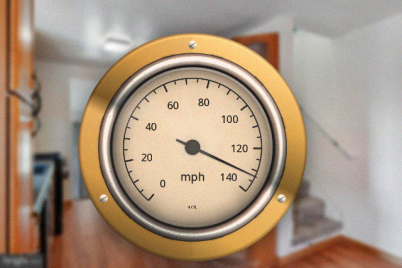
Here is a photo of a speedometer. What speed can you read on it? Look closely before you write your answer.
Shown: 132.5 mph
